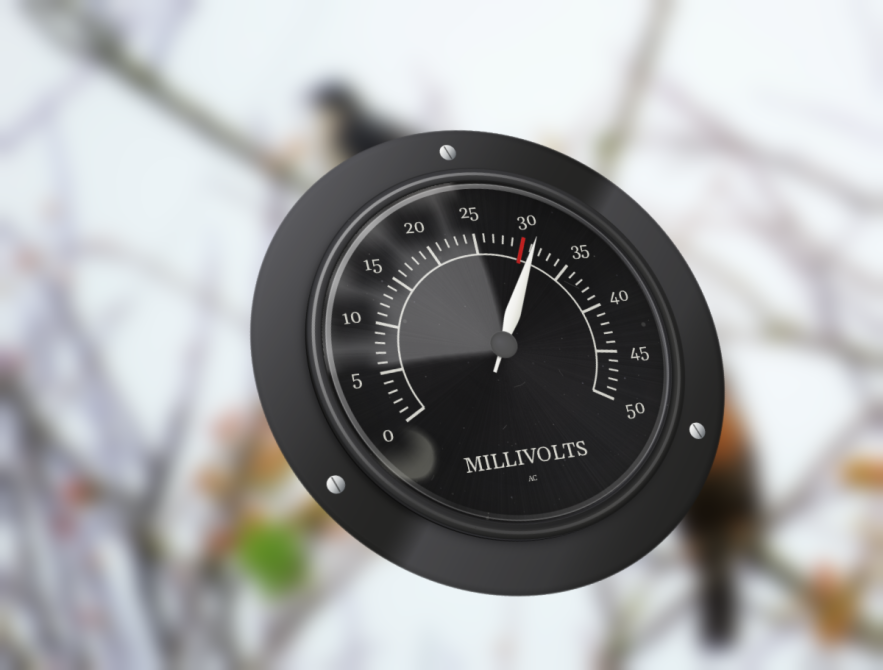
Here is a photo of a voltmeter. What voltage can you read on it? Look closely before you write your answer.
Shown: 31 mV
